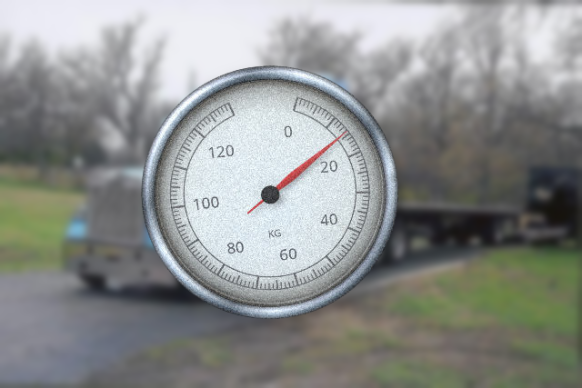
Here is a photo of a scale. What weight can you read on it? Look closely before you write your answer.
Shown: 14 kg
